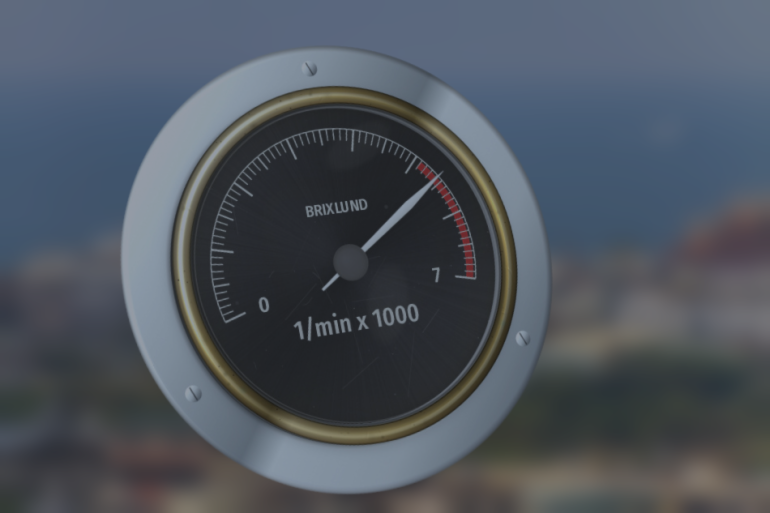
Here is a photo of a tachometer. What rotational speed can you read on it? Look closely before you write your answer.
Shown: 5400 rpm
